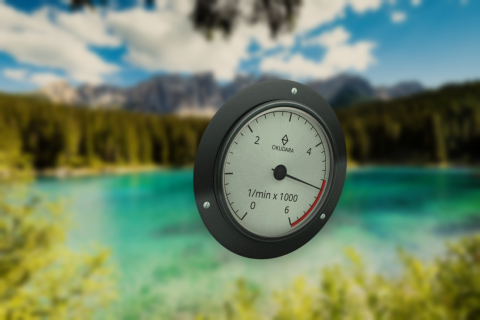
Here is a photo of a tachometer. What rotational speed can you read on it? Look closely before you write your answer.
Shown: 5000 rpm
